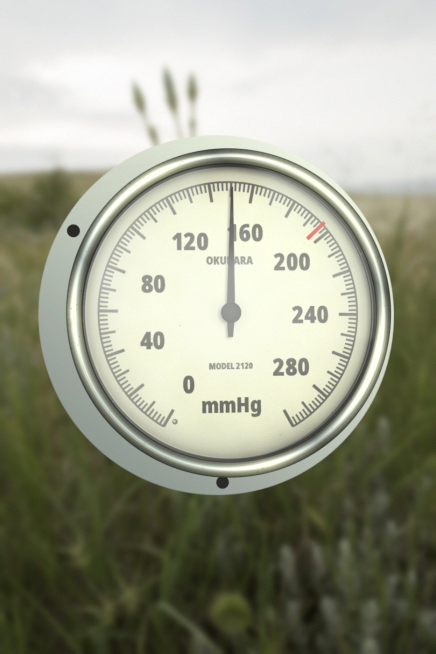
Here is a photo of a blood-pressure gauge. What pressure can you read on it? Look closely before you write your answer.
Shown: 150 mmHg
